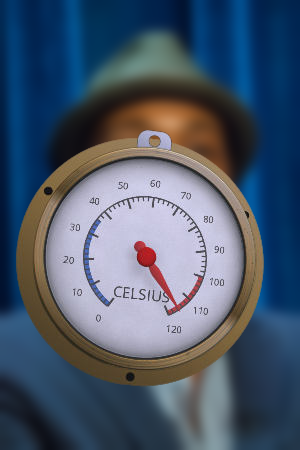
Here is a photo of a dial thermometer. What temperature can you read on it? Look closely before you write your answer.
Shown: 116 °C
